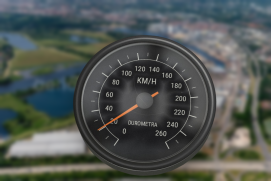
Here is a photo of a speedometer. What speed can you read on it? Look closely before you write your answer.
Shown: 20 km/h
